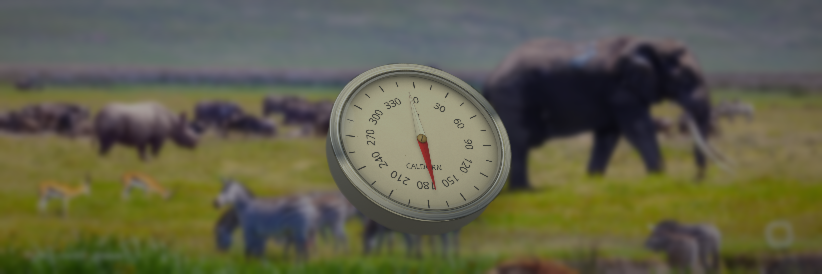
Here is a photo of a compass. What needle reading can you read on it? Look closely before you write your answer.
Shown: 172.5 °
